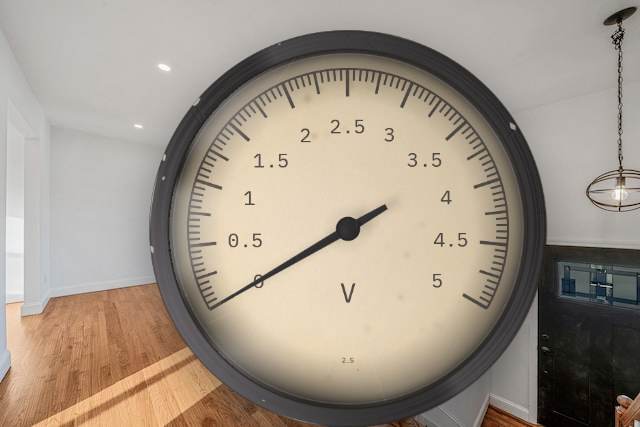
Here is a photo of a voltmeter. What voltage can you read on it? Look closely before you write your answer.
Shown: 0 V
